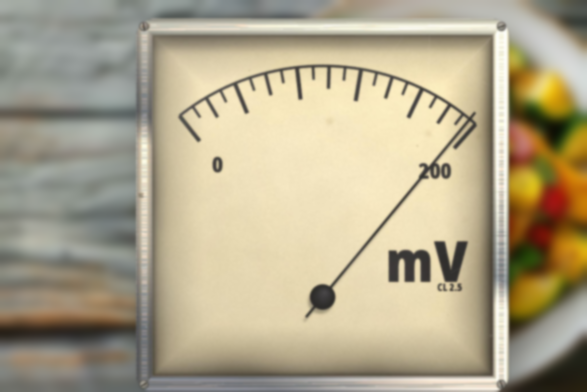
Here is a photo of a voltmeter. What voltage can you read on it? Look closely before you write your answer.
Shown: 195 mV
